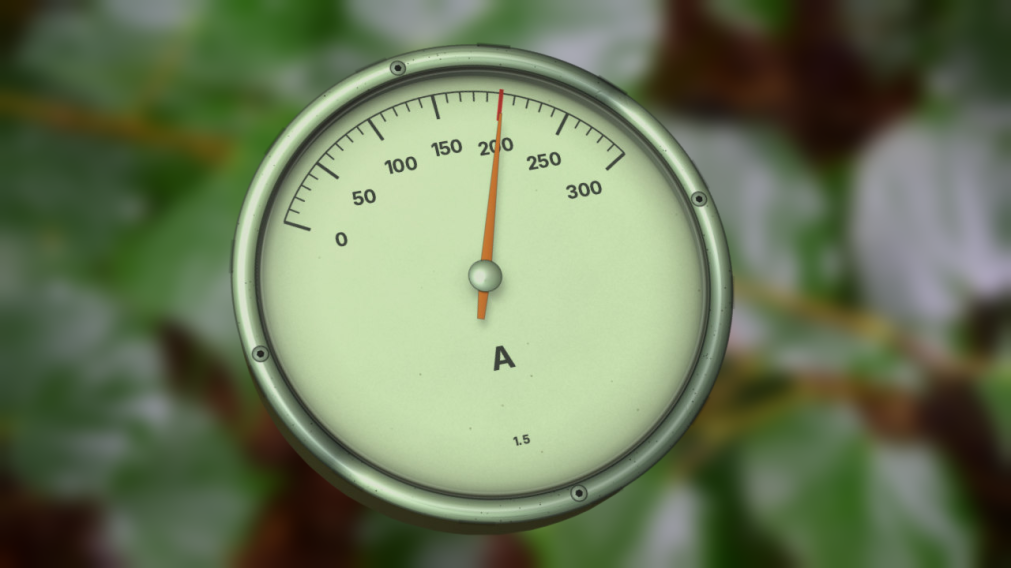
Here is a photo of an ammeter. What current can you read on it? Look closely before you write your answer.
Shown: 200 A
